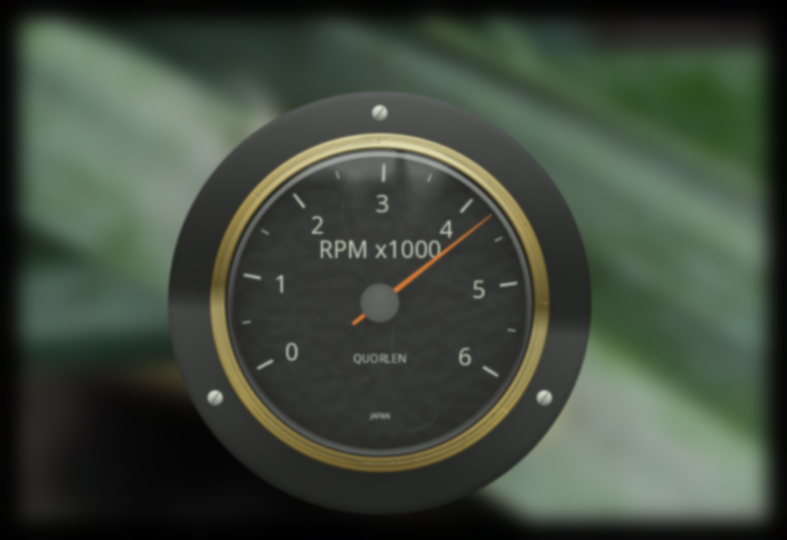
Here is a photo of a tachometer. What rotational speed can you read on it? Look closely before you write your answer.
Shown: 4250 rpm
